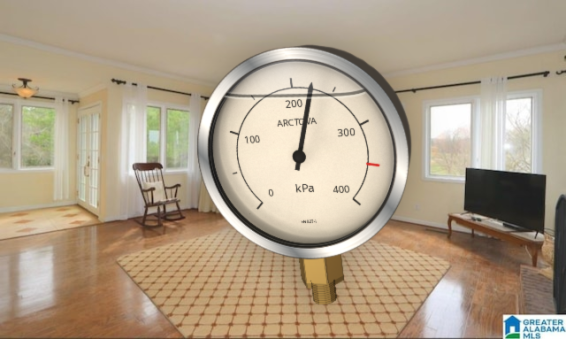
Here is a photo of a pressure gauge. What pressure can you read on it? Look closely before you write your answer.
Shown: 225 kPa
